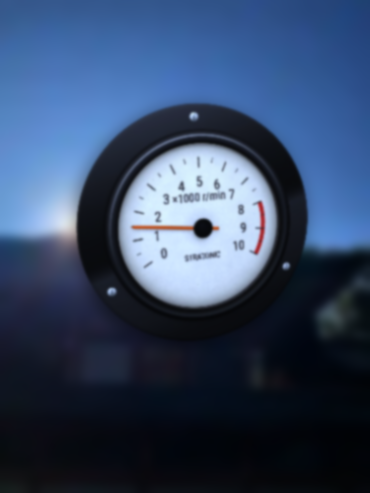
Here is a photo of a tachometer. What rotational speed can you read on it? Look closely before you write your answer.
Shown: 1500 rpm
